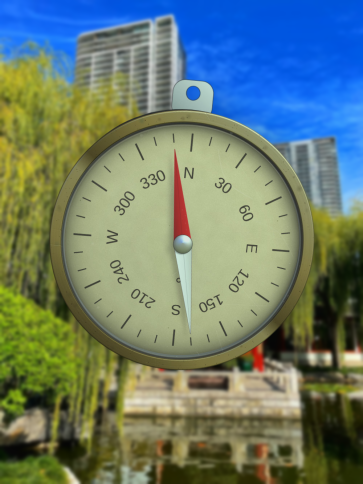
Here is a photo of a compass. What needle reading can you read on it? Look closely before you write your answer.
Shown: 350 °
